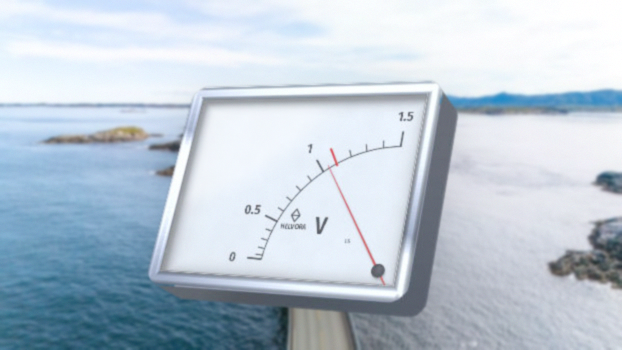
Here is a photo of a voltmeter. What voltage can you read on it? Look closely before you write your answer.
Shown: 1.05 V
